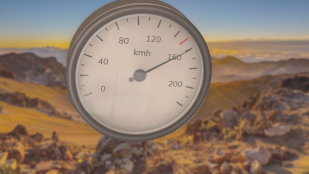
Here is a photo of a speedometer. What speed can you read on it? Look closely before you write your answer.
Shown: 160 km/h
